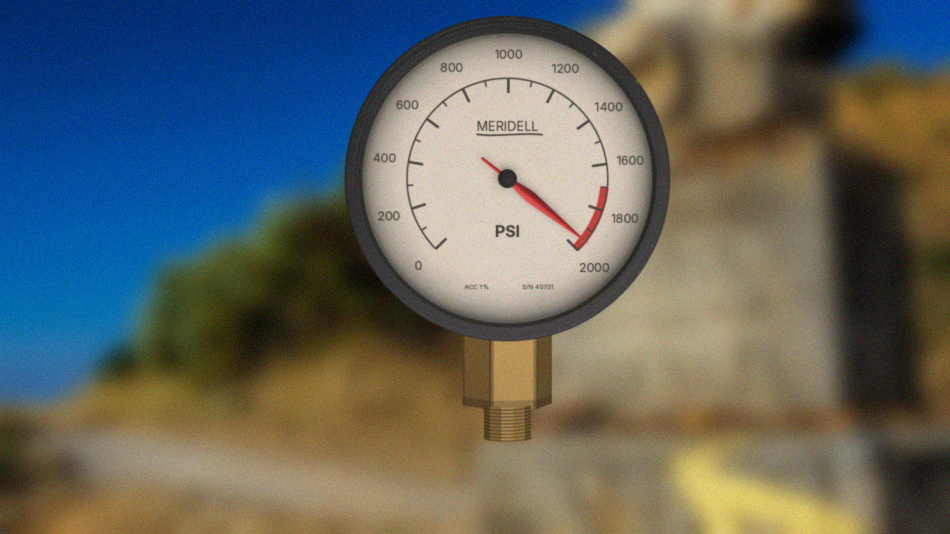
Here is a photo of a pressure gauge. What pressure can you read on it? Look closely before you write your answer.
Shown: 1950 psi
